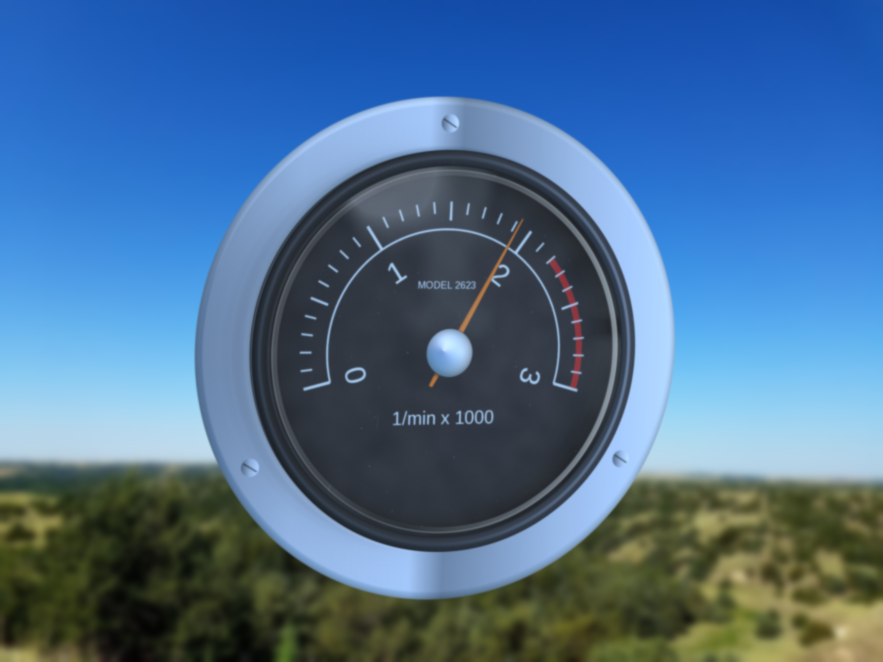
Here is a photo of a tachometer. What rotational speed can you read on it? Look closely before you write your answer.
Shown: 1900 rpm
